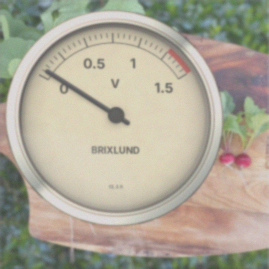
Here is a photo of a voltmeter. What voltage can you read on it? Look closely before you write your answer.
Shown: 0.05 V
